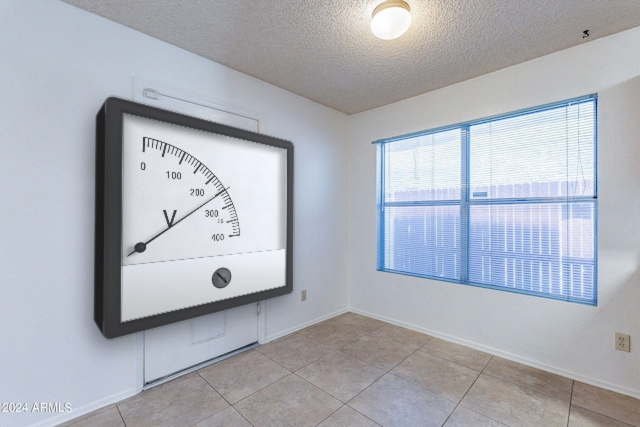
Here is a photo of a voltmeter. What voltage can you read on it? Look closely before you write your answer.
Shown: 250 V
